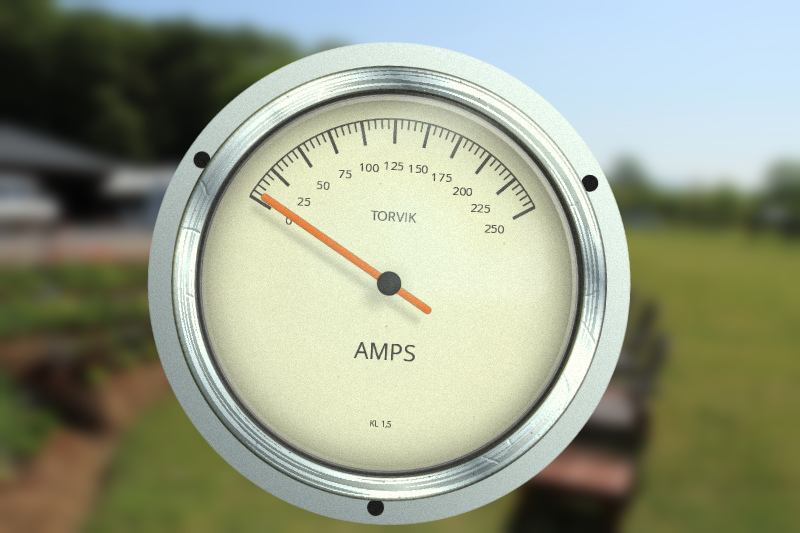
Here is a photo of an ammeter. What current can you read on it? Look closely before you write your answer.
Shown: 5 A
